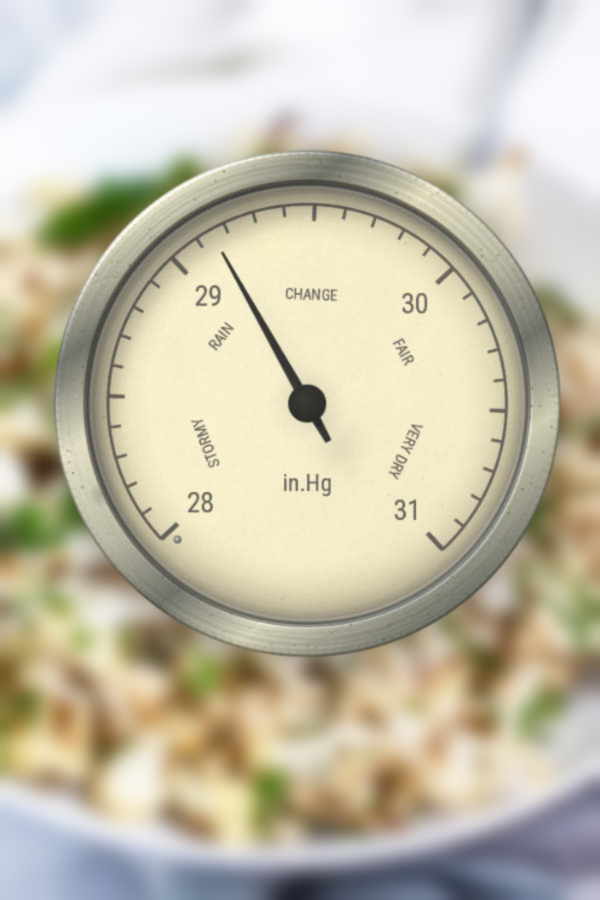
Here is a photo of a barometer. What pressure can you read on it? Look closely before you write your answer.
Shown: 29.15 inHg
